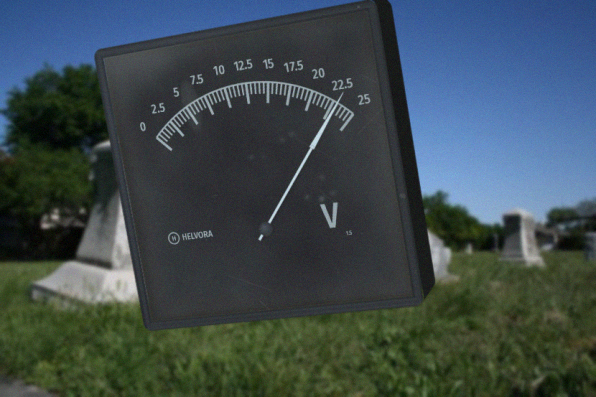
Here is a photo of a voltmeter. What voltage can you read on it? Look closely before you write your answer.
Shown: 23 V
